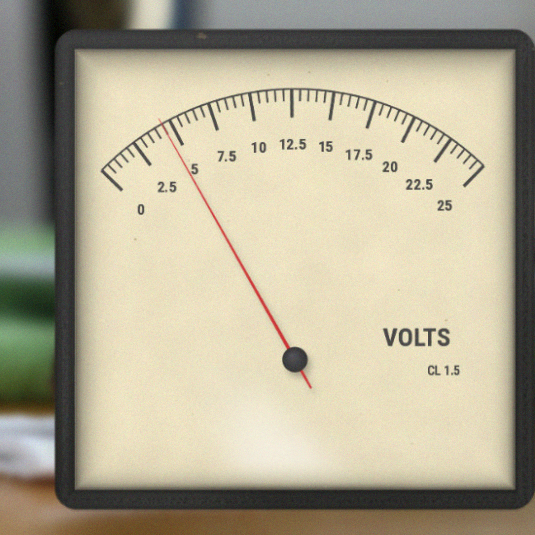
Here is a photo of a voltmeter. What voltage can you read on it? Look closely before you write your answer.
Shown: 4.5 V
